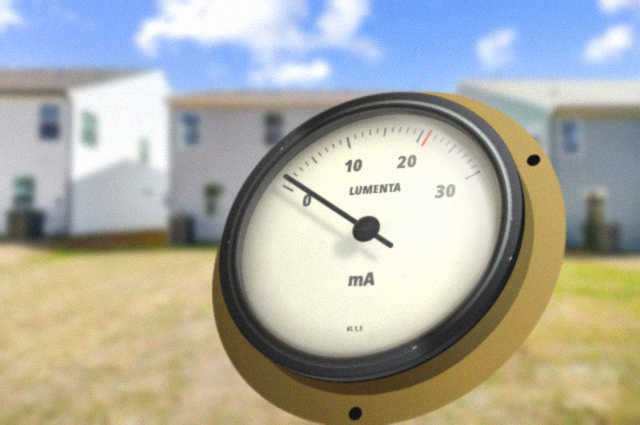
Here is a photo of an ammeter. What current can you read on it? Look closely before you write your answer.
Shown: 1 mA
